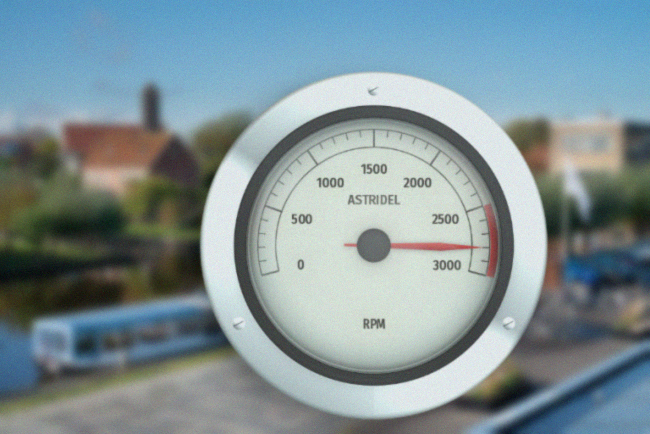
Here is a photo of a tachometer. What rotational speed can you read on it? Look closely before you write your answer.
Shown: 2800 rpm
